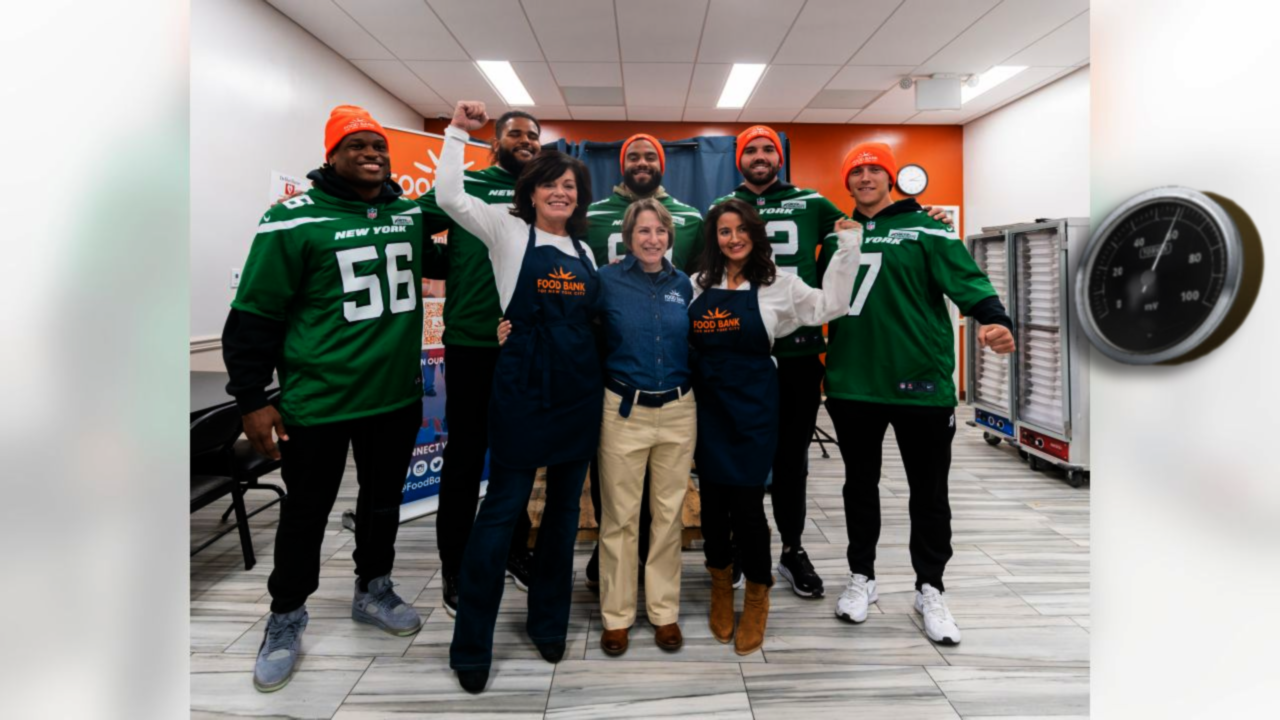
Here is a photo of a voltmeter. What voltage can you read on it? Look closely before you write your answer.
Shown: 60 mV
